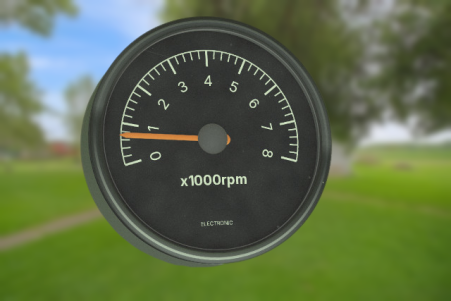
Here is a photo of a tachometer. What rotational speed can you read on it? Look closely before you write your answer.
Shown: 700 rpm
